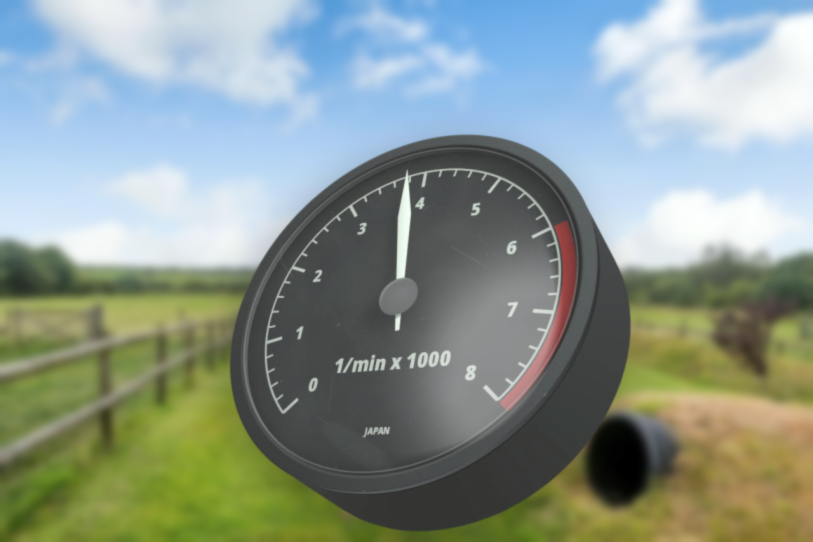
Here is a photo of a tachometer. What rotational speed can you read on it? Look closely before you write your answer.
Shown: 3800 rpm
